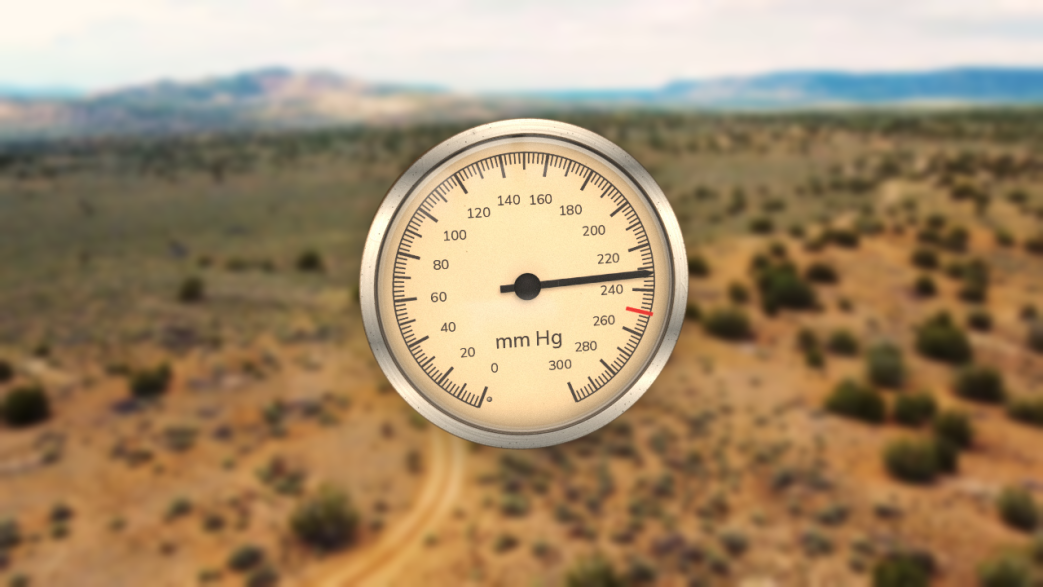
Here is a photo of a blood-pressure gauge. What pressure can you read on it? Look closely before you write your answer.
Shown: 232 mmHg
